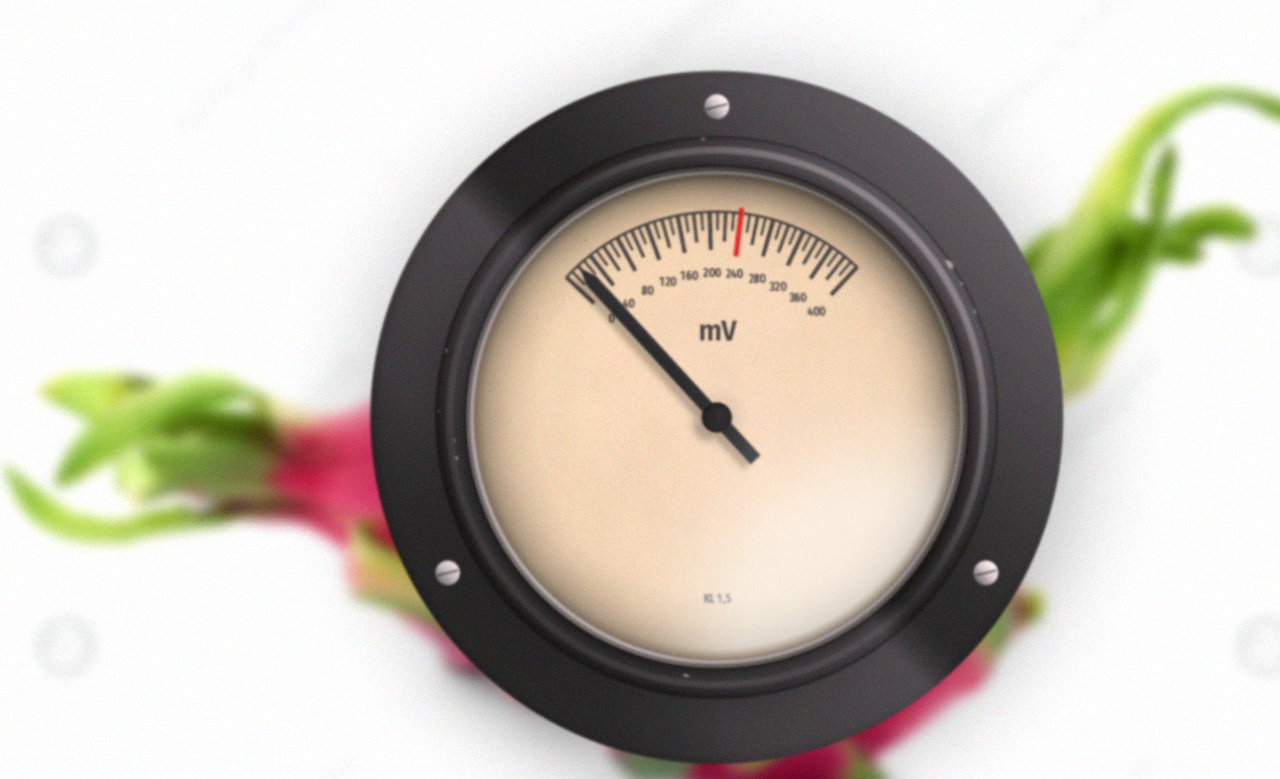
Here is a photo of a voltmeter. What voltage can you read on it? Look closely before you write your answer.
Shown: 20 mV
